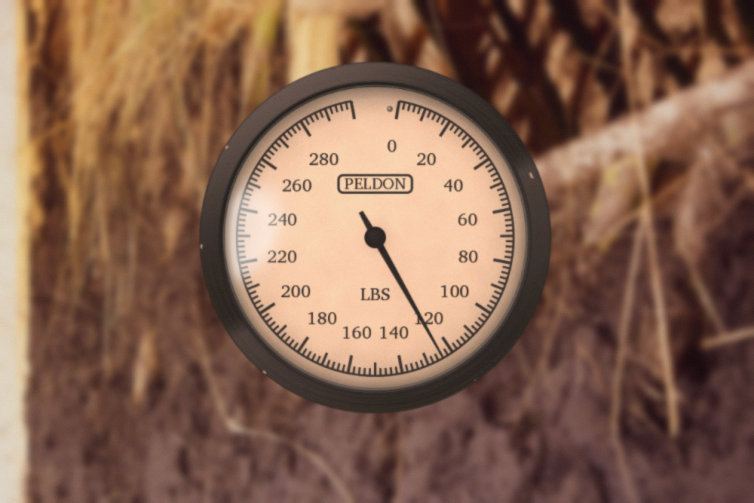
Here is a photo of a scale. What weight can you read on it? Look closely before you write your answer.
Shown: 124 lb
